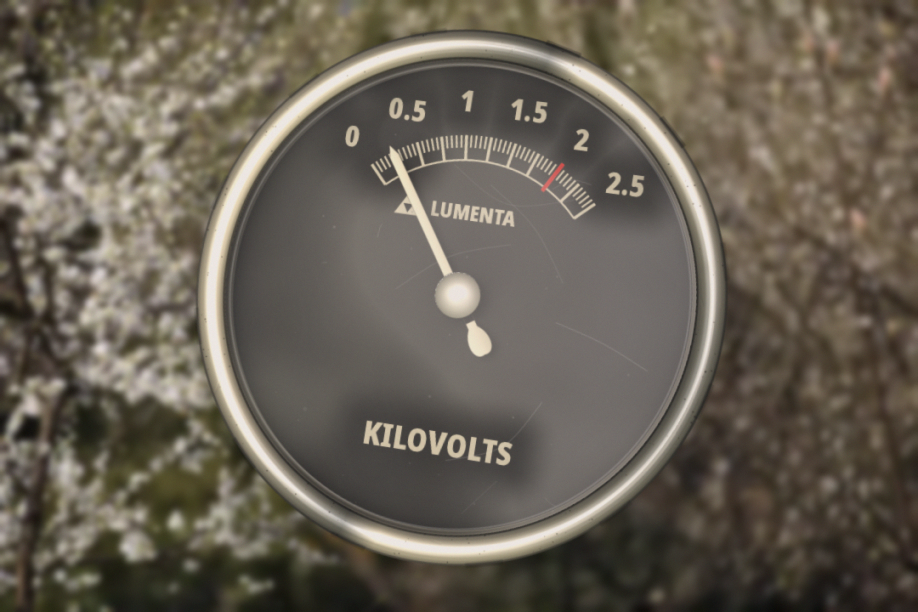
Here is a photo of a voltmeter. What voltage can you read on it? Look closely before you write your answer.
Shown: 0.25 kV
